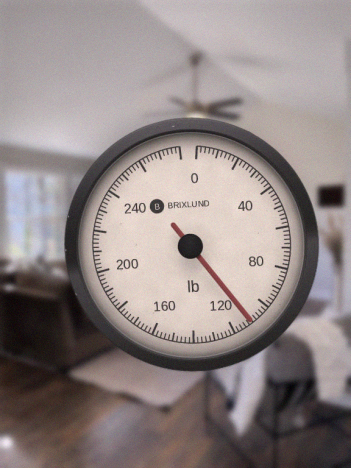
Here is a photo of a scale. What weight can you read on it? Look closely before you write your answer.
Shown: 110 lb
